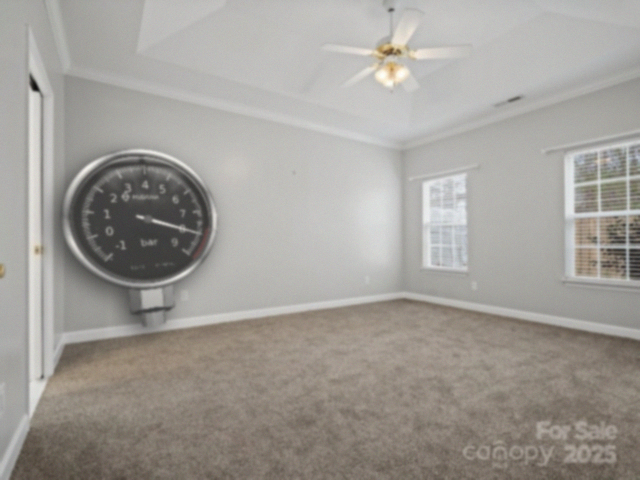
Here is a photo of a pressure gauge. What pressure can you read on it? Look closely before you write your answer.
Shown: 8 bar
